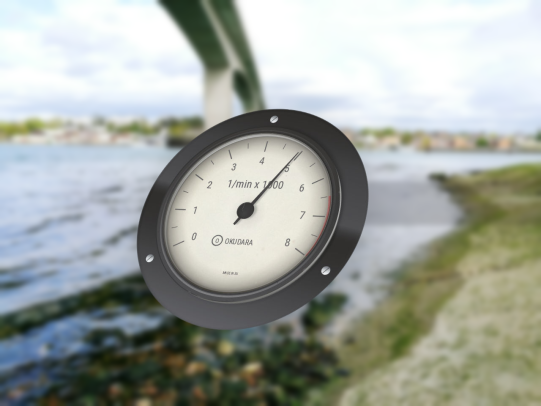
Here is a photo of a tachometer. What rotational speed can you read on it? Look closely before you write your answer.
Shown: 5000 rpm
